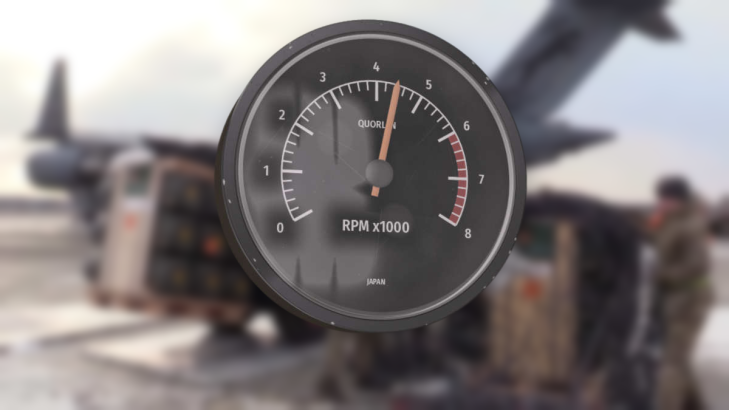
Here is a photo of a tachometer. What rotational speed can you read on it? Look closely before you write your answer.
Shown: 4400 rpm
